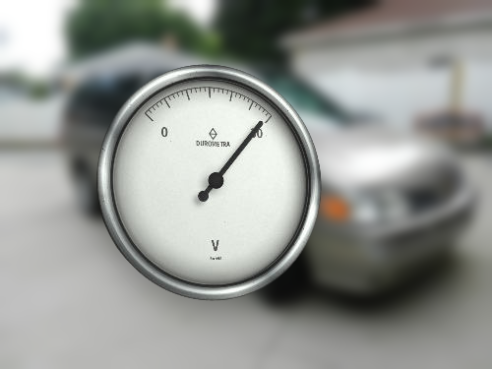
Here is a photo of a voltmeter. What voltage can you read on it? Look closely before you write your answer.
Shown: 29 V
